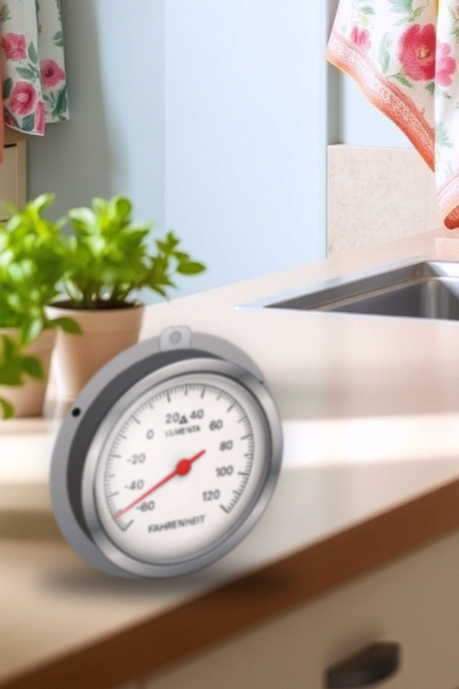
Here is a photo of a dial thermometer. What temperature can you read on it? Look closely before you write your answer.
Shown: -50 °F
